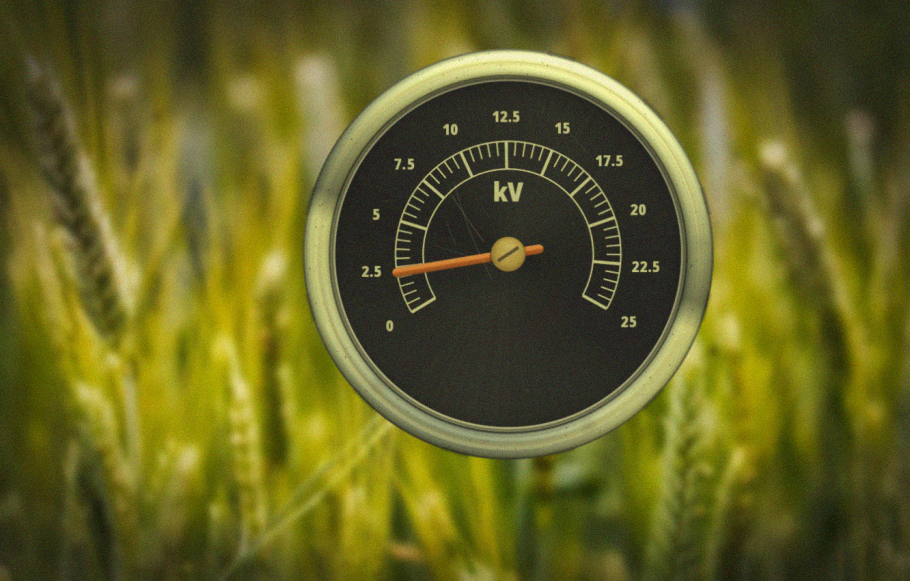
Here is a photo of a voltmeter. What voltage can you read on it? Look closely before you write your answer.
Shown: 2.25 kV
